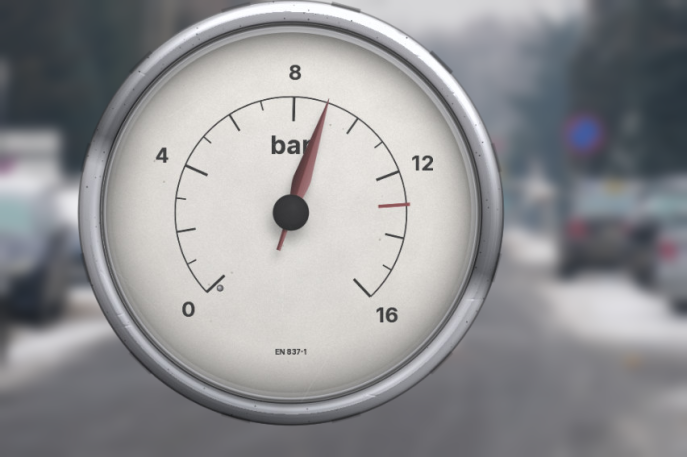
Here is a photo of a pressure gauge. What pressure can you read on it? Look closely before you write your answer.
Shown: 9 bar
